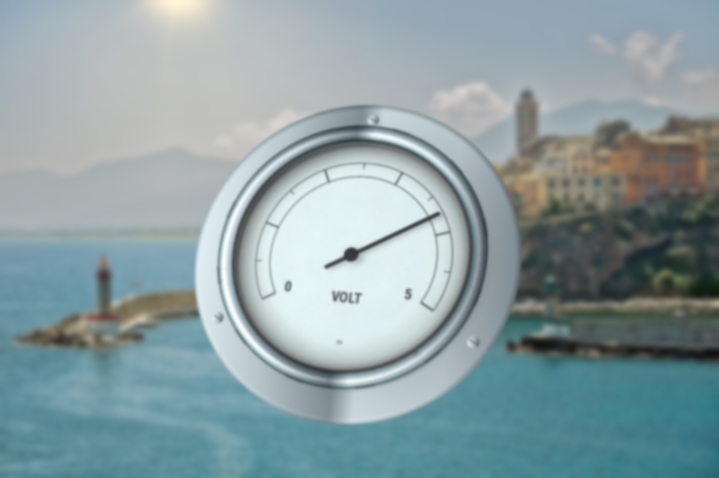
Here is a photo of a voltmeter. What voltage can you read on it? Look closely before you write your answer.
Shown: 3.75 V
